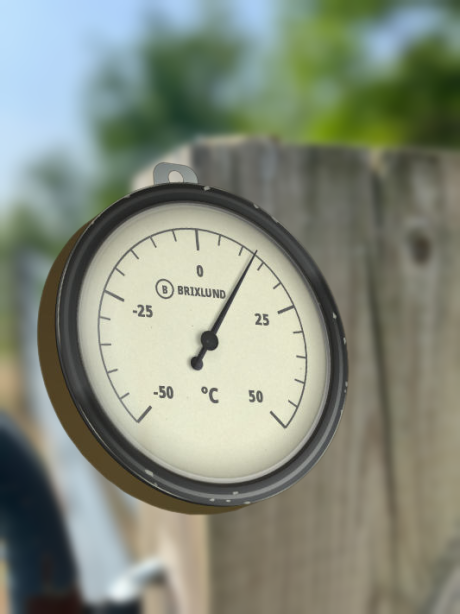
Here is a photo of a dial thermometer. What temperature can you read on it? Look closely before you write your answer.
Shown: 12.5 °C
